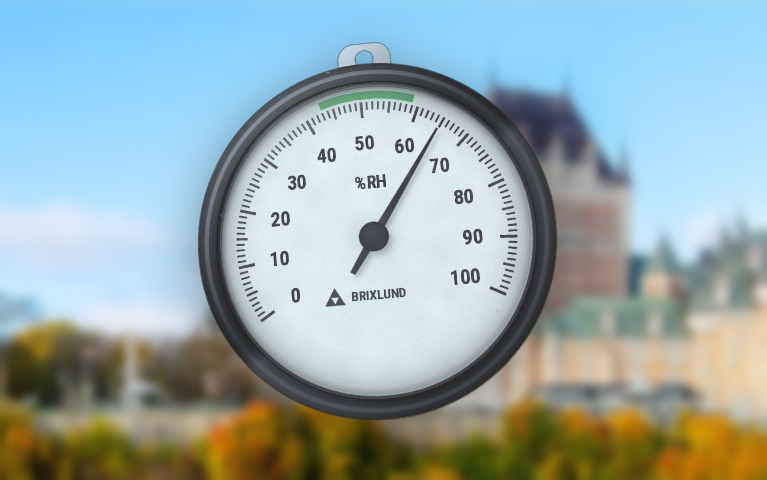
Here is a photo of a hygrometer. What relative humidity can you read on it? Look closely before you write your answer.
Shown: 65 %
